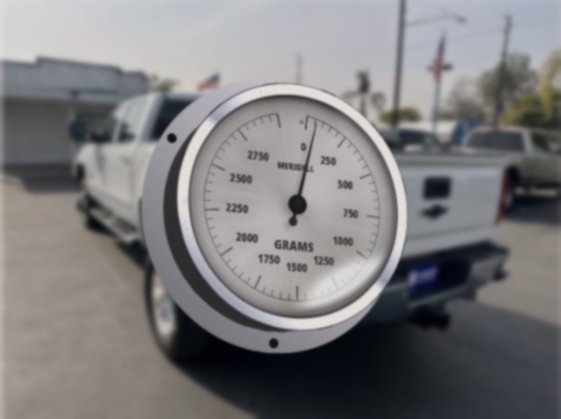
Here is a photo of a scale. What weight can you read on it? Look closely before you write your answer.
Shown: 50 g
